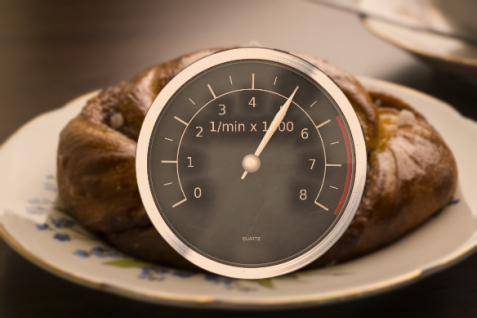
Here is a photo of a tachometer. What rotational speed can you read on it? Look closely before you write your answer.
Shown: 5000 rpm
